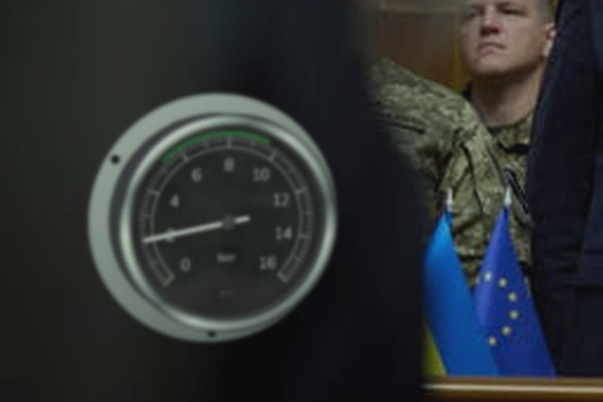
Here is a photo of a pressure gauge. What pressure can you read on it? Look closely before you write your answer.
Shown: 2 bar
